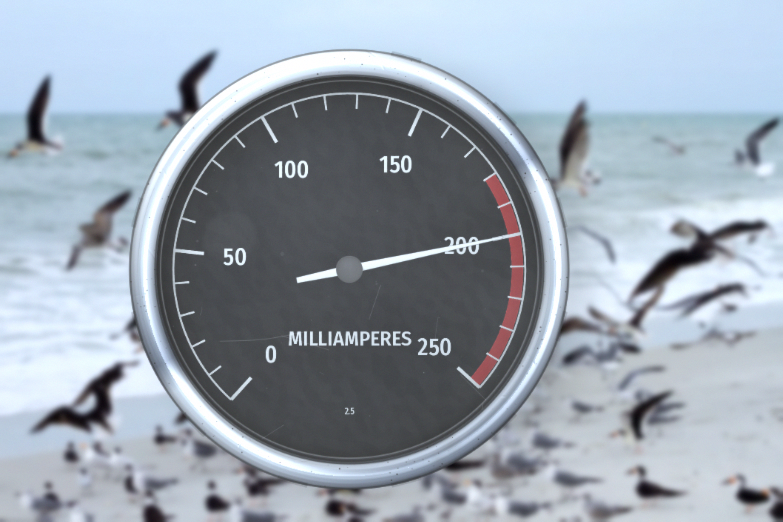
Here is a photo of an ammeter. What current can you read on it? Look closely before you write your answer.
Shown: 200 mA
